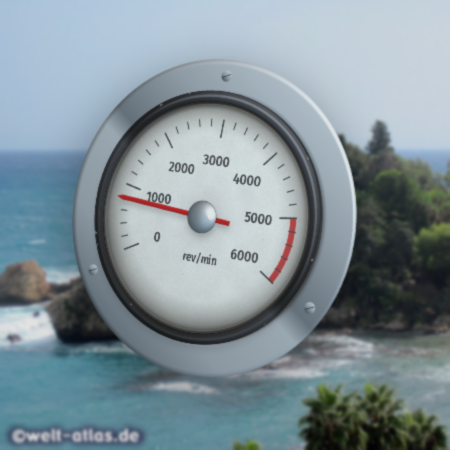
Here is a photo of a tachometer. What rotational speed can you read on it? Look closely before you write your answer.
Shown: 800 rpm
